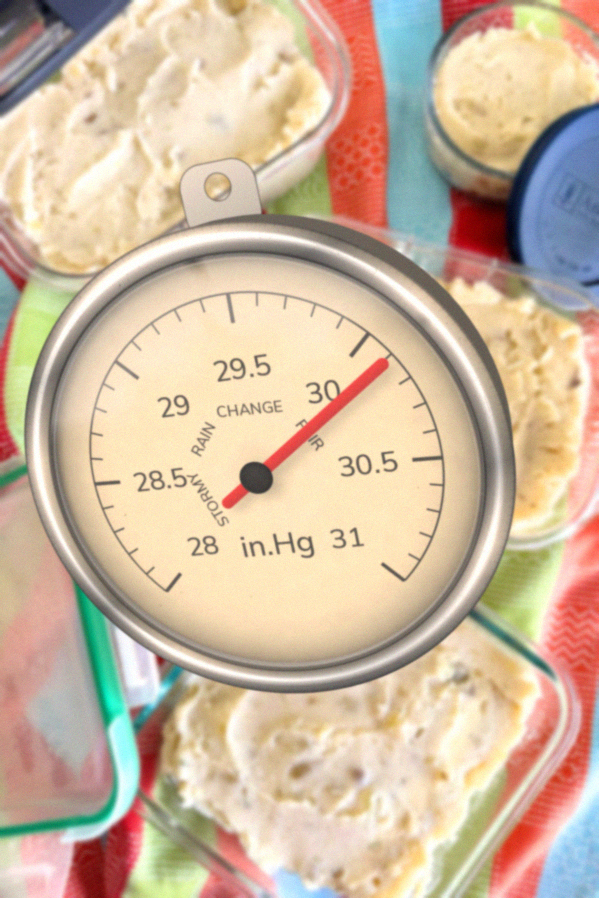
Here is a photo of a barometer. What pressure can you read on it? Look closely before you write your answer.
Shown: 30.1 inHg
